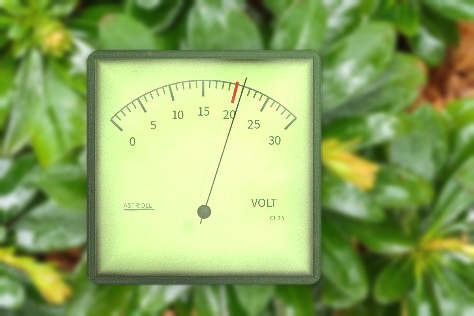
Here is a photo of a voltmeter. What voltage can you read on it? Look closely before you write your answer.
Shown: 21 V
